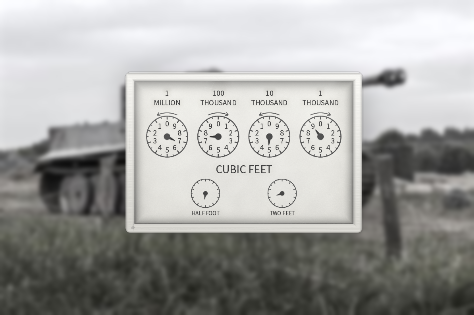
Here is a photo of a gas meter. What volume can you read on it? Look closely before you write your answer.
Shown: 674900 ft³
